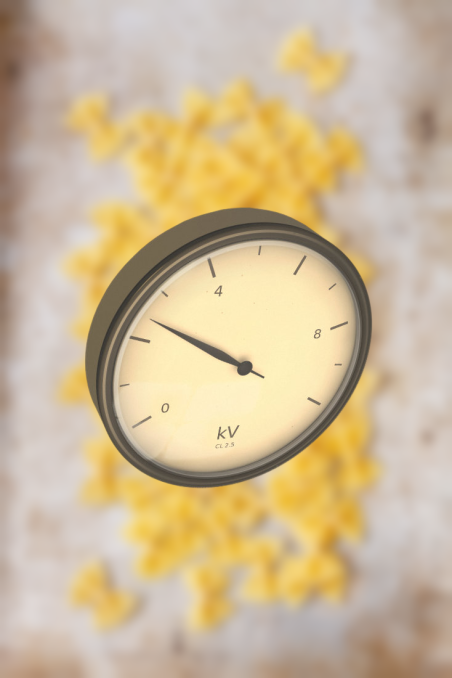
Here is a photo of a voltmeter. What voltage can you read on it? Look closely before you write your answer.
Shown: 2.5 kV
